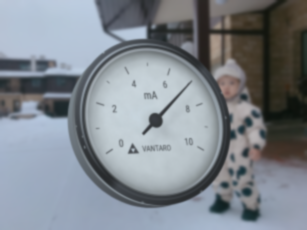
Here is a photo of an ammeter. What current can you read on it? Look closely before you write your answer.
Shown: 7 mA
